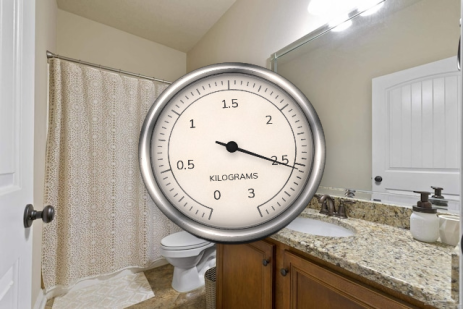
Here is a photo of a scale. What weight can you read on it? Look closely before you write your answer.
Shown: 2.55 kg
